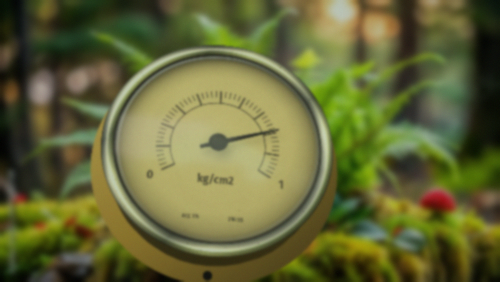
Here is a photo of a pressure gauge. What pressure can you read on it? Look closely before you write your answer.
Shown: 0.8 kg/cm²
